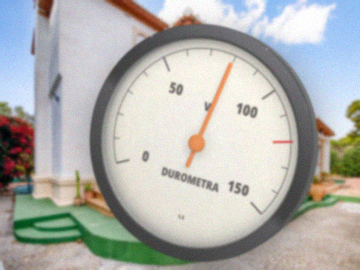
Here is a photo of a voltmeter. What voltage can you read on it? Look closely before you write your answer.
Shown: 80 V
